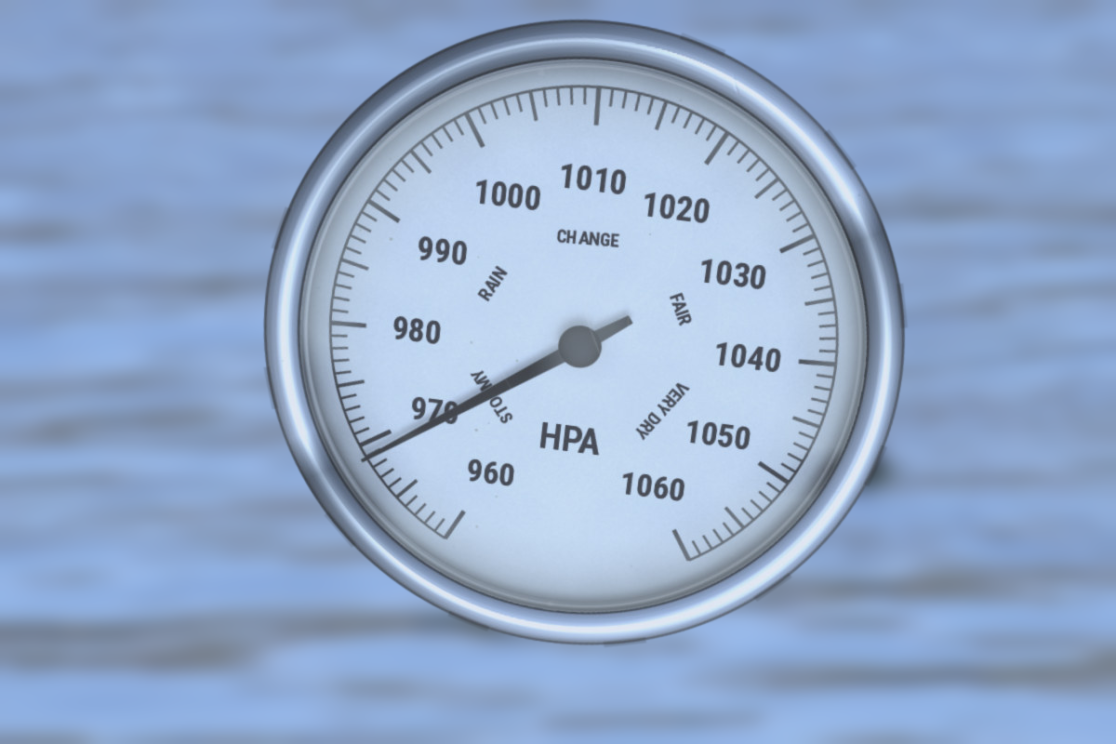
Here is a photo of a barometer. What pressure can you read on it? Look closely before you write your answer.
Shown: 969 hPa
